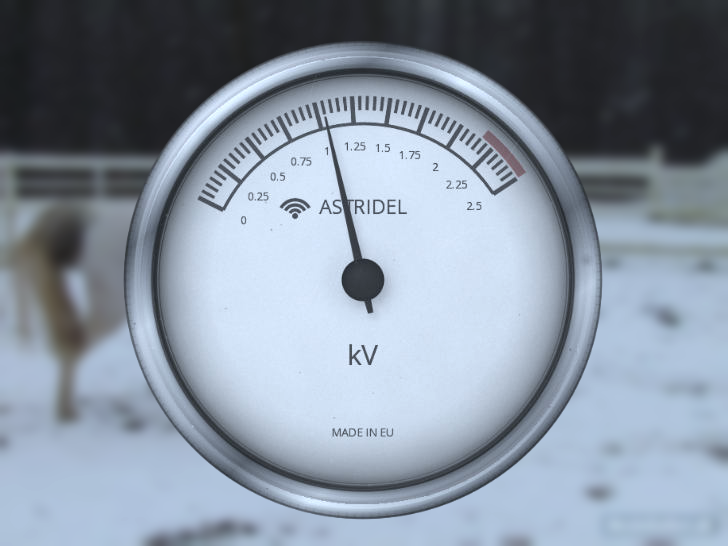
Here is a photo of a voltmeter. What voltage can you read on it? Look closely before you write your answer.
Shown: 1.05 kV
